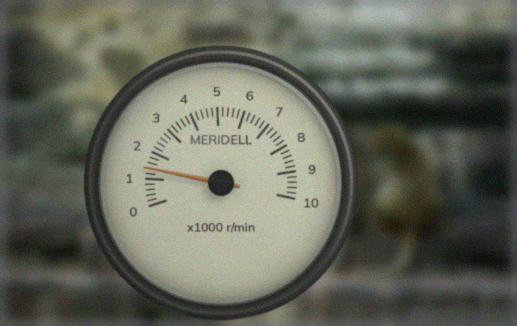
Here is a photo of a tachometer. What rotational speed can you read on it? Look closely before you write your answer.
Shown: 1400 rpm
